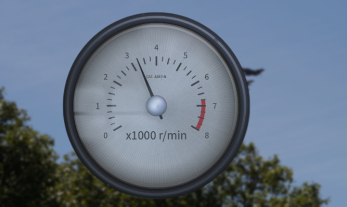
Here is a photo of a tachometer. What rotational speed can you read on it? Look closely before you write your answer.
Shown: 3250 rpm
